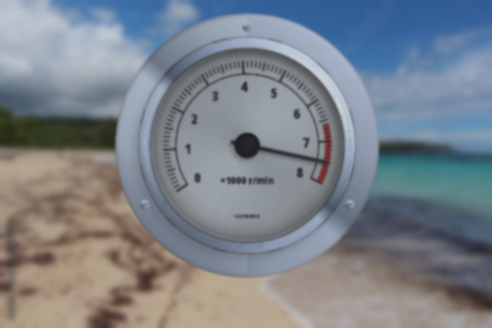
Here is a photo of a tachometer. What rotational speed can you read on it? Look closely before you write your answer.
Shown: 7500 rpm
